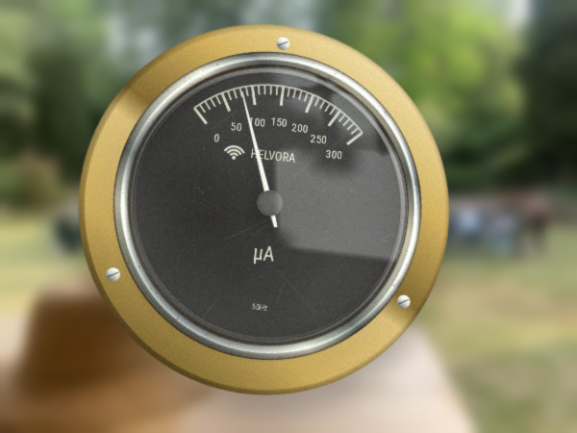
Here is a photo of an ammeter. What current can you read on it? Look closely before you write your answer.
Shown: 80 µA
